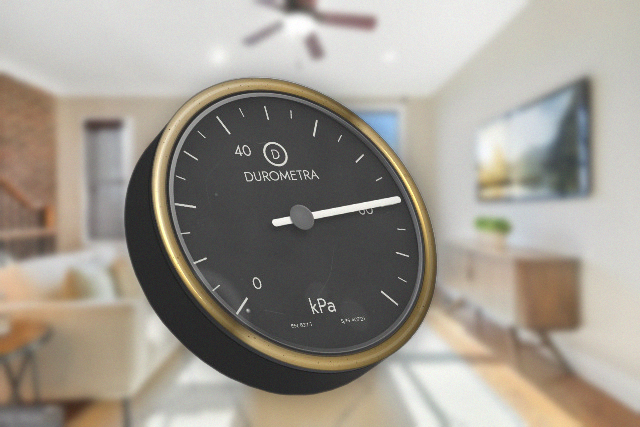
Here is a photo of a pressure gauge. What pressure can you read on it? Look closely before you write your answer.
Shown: 80 kPa
